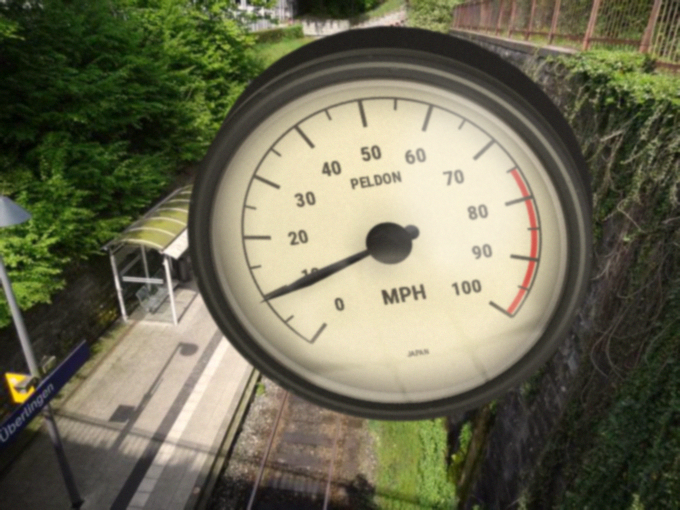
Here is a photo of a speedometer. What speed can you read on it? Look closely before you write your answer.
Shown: 10 mph
